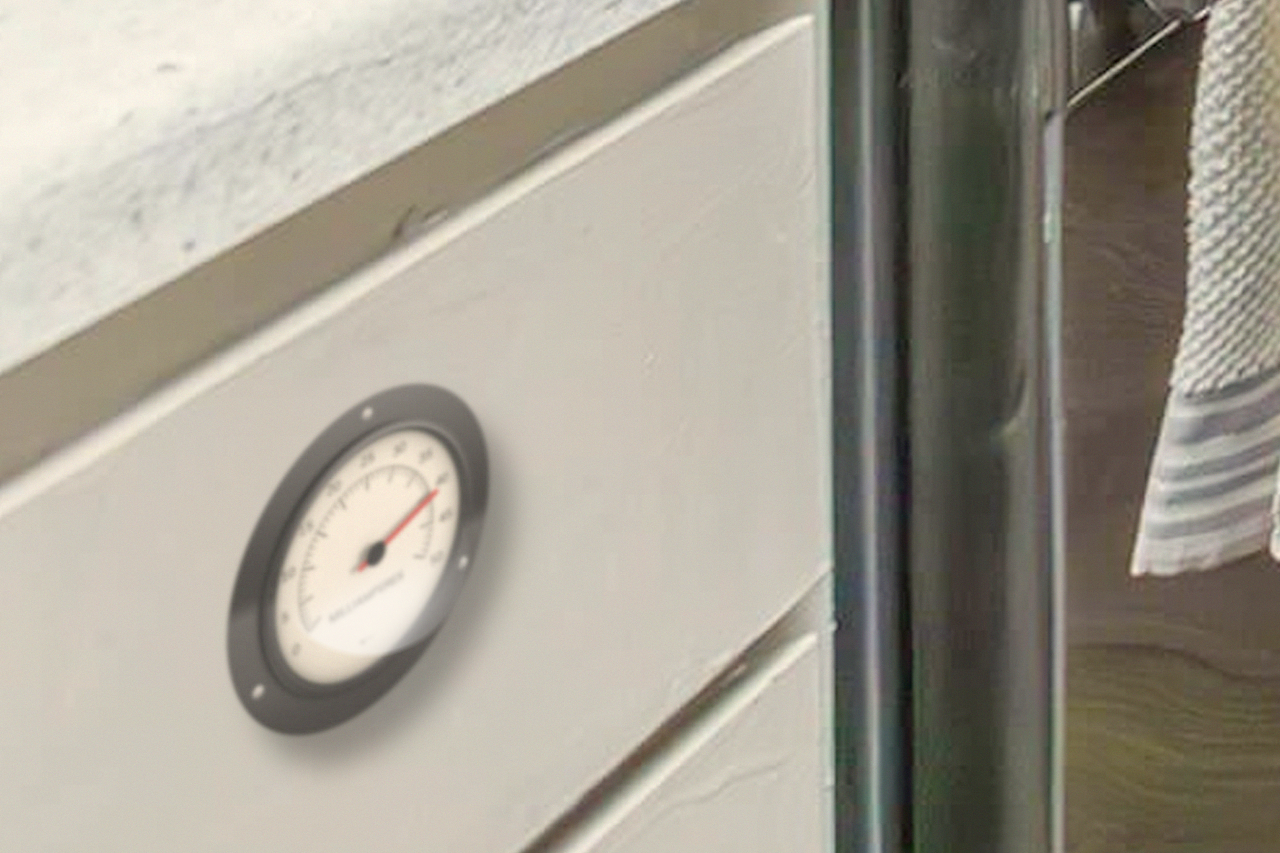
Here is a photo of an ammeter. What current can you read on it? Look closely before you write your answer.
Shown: 40 mA
